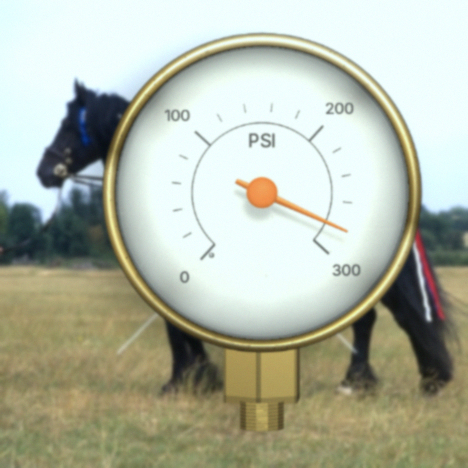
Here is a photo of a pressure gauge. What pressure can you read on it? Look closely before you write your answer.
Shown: 280 psi
